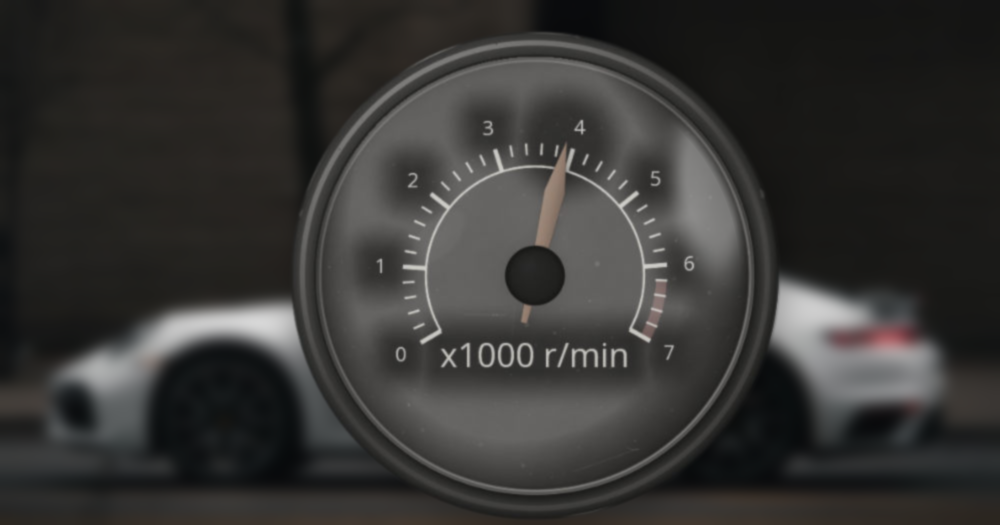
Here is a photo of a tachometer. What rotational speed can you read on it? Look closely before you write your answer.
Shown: 3900 rpm
